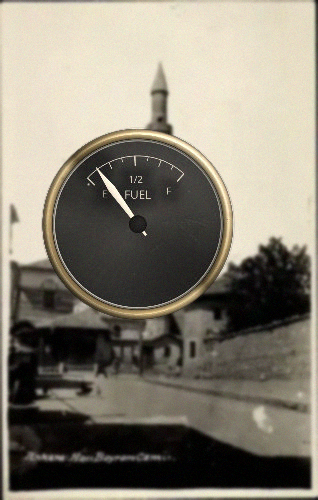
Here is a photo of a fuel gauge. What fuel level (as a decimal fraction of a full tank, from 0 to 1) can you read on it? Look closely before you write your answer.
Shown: 0.125
